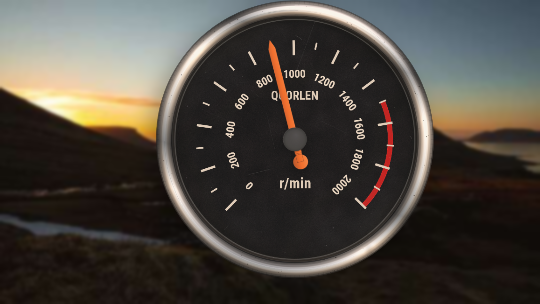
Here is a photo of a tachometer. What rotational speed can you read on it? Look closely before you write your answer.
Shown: 900 rpm
